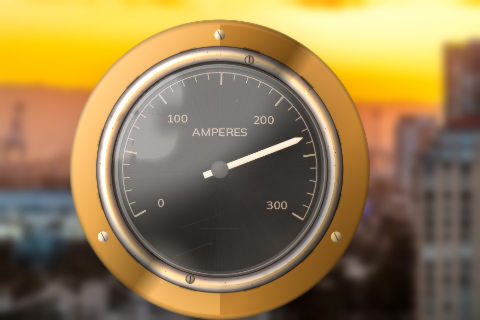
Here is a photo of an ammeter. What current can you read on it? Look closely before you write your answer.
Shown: 235 A
